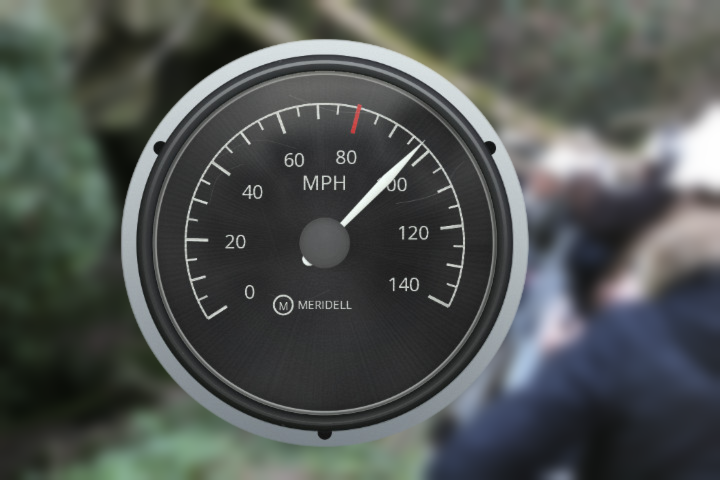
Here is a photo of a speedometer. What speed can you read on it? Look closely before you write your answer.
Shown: 97.5 mph
